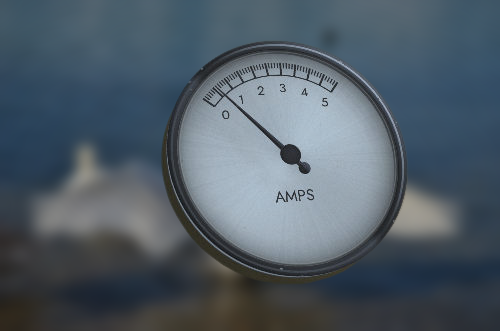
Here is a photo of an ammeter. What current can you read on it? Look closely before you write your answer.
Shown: 0.5 A
